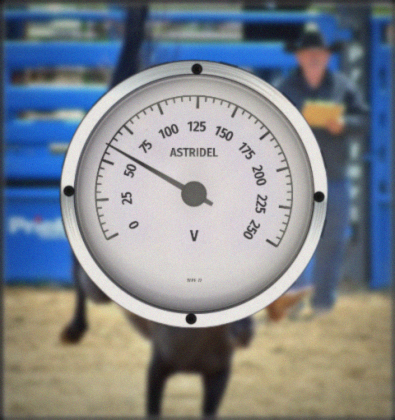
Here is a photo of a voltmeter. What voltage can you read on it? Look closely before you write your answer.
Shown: 60 V
